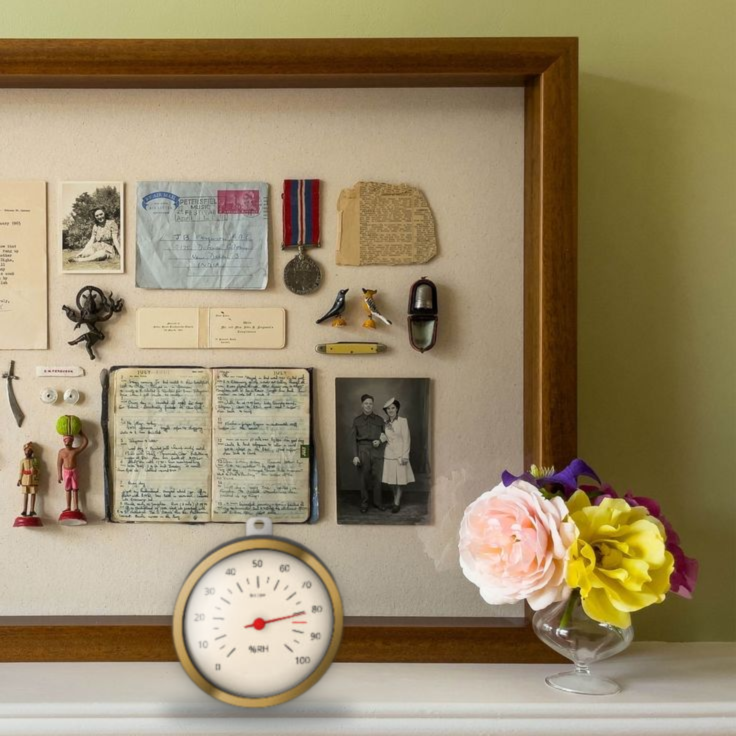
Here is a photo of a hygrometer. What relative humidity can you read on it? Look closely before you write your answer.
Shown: 80 %
